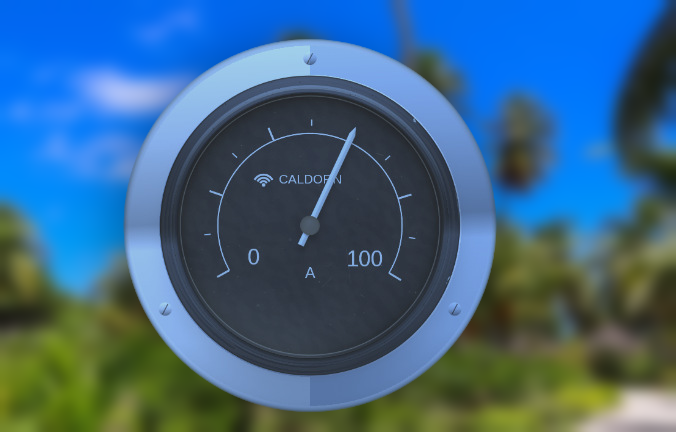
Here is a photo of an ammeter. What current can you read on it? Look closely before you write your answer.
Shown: 60 A
